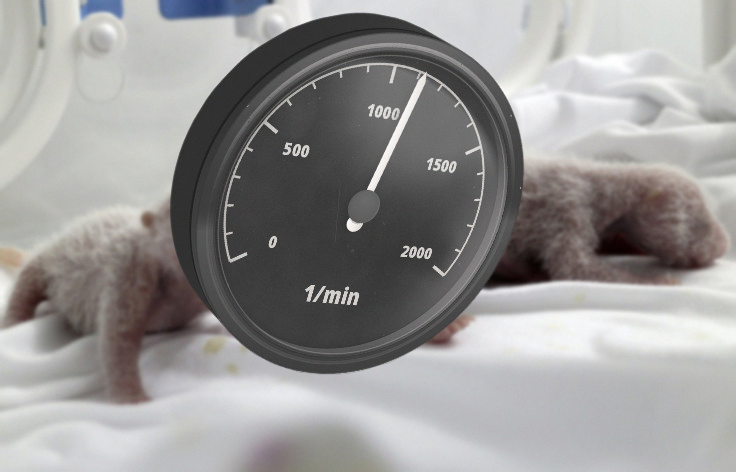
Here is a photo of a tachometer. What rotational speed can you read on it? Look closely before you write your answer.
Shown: 1100 rpm
